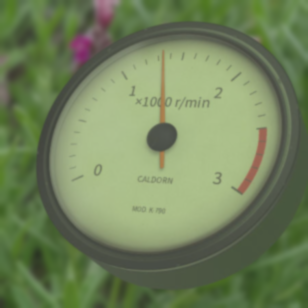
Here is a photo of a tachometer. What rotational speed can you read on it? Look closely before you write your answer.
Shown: 1350 rpm
